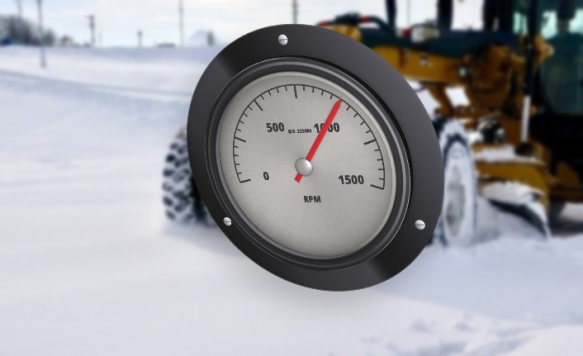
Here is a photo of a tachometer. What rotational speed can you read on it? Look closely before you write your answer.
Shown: 1000 rpm
